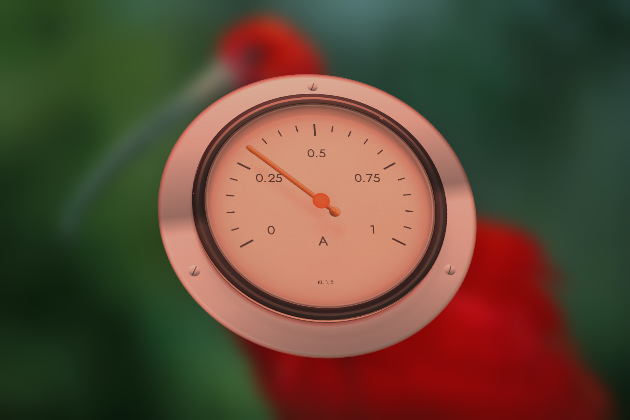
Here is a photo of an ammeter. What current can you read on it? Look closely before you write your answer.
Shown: 0.3 A
